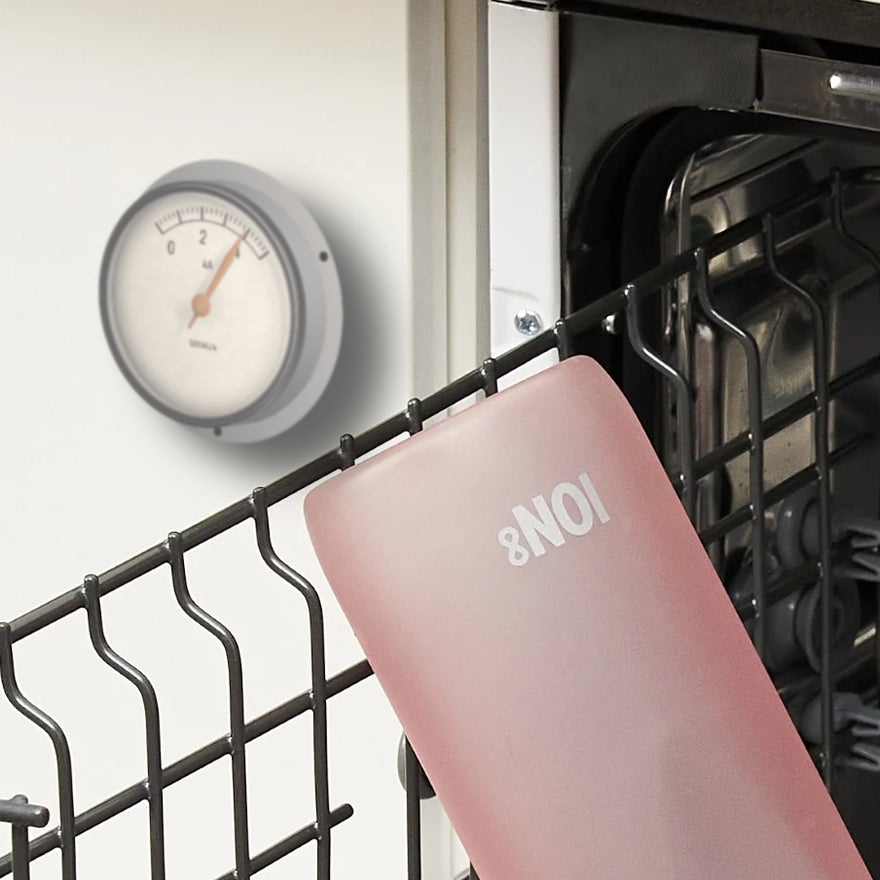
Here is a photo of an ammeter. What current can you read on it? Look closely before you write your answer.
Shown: 4 kA
